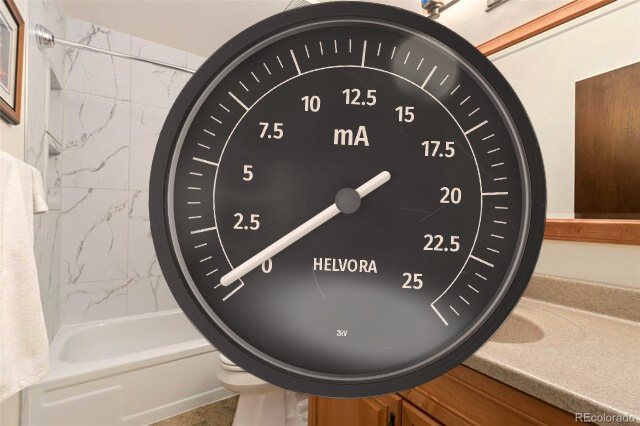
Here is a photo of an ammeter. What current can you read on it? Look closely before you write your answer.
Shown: 0.5 mA
